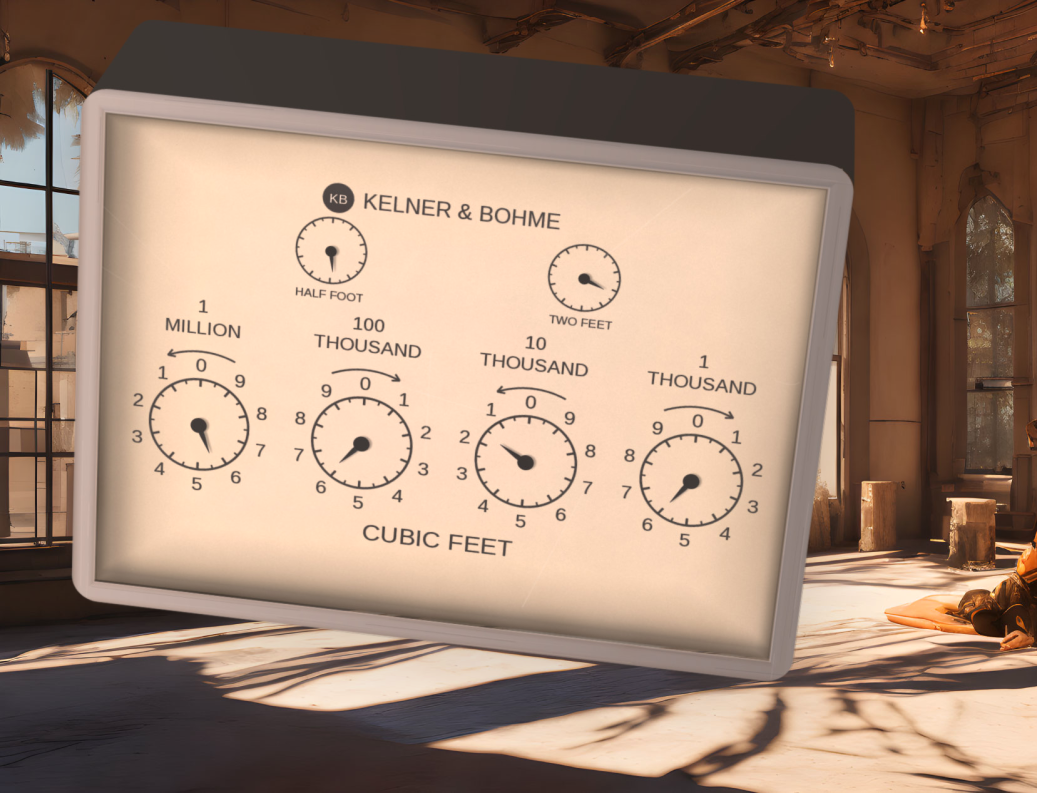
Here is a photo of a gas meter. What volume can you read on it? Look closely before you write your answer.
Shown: 561600 ft³
